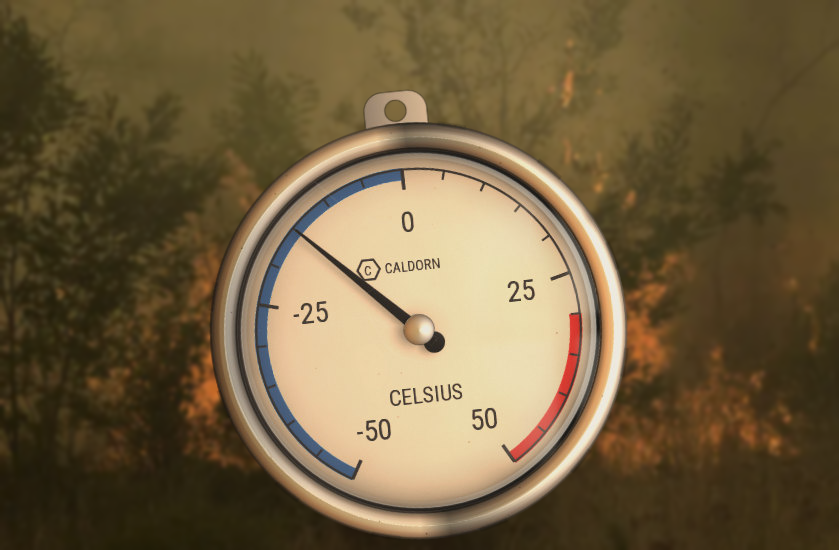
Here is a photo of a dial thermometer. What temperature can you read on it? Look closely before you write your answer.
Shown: -15 °C
